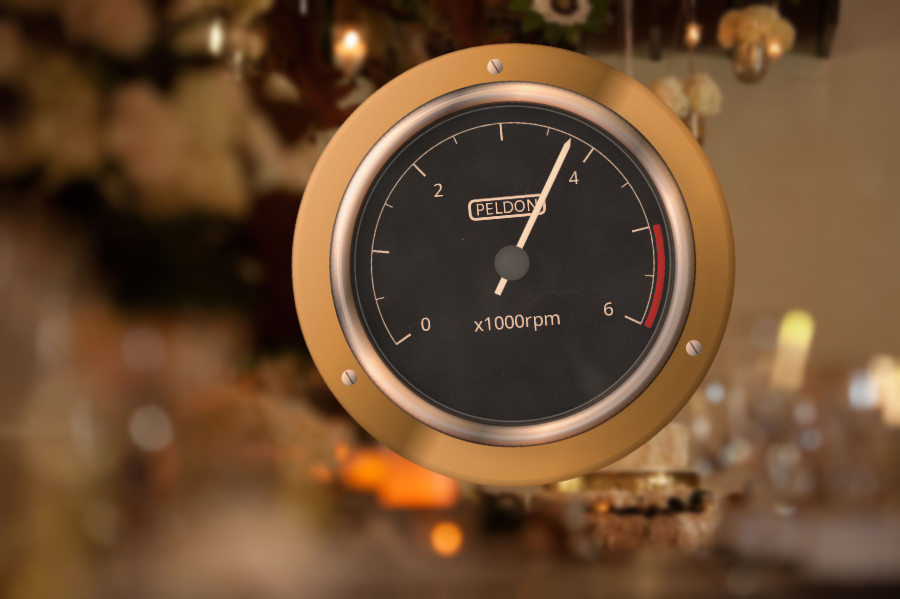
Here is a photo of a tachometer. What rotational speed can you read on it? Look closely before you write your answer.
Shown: 3750 rpm
